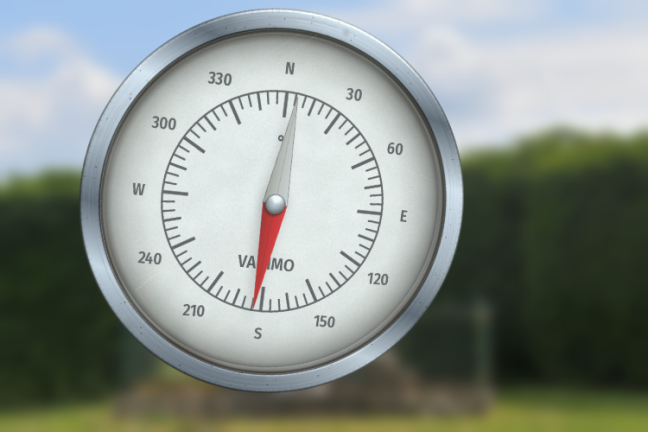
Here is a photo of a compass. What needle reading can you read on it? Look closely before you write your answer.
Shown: 185 °
